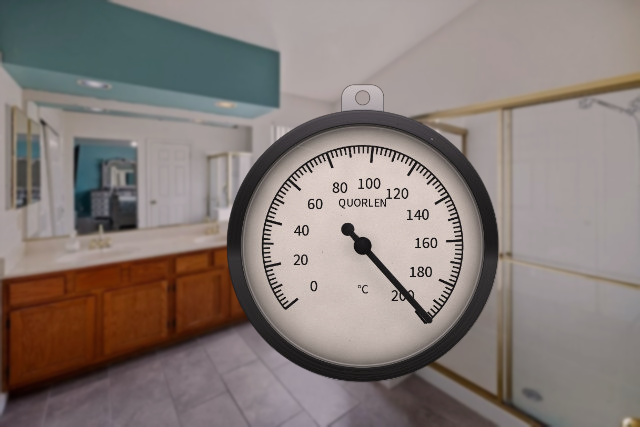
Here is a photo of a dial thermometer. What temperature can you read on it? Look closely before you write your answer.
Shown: 198 °C
